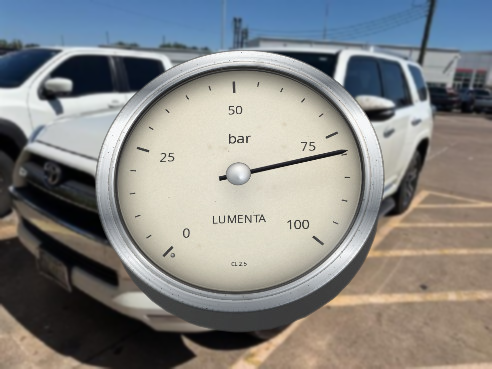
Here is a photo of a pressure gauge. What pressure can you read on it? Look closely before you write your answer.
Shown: 80 bar
